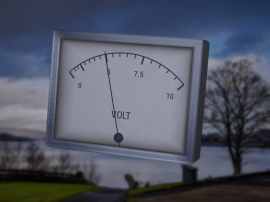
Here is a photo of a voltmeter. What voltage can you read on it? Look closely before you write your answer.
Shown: 5 V
